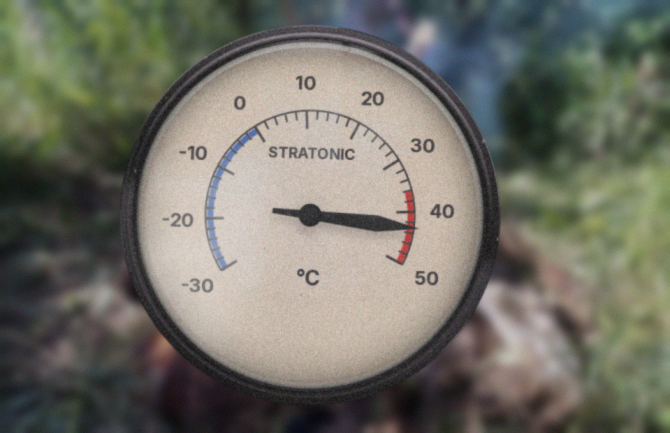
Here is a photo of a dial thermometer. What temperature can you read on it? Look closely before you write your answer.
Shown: 43 °C
